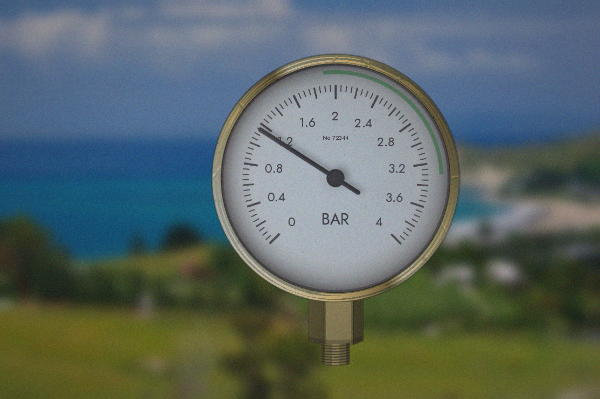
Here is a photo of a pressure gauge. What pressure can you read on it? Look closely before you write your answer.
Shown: 1.15 bar
